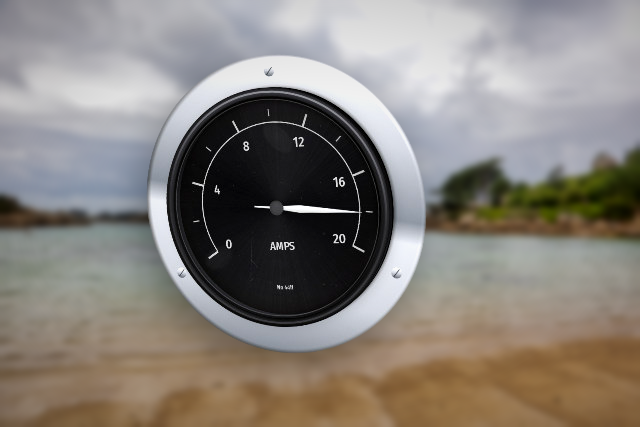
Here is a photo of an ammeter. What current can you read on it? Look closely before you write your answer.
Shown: 18 A
